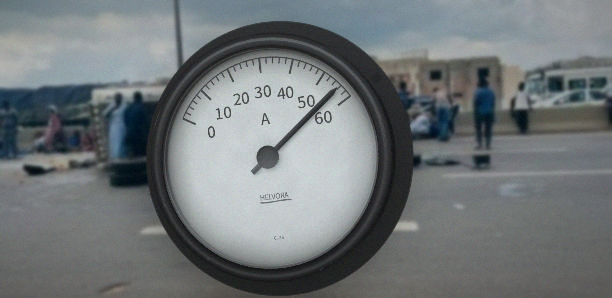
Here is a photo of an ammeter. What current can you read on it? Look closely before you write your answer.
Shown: 56 A
